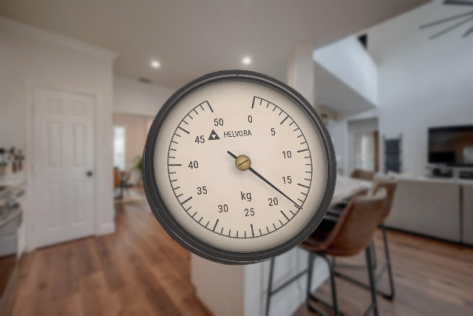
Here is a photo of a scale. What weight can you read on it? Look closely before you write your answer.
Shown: 18 kg
